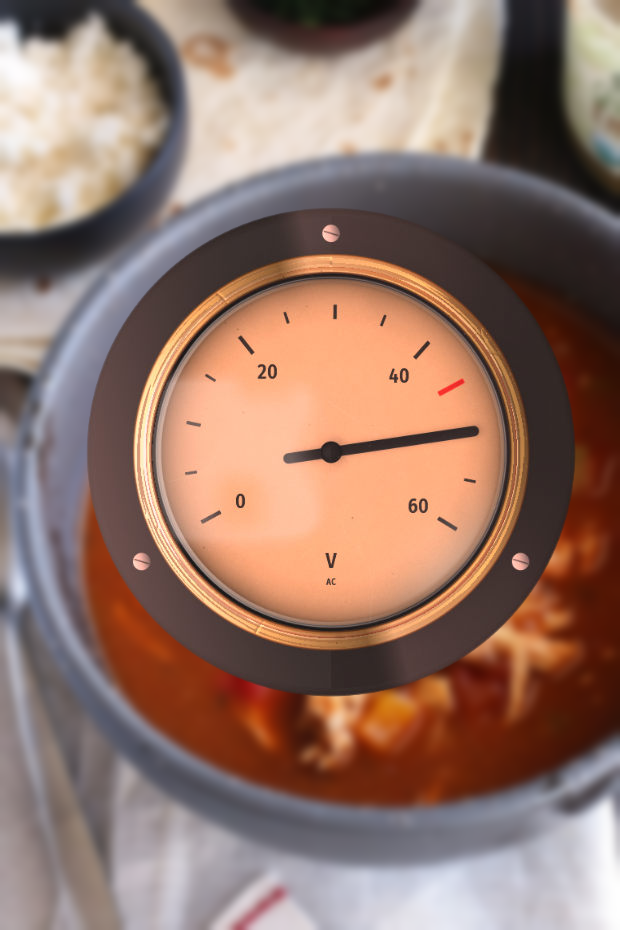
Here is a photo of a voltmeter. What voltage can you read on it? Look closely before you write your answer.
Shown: 50 V
